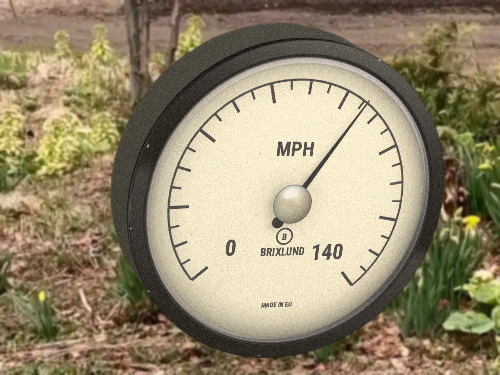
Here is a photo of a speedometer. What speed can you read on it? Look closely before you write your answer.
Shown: 85 mph
